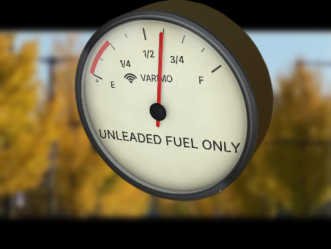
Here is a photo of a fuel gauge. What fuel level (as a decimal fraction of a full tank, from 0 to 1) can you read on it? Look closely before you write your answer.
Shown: 0.625
